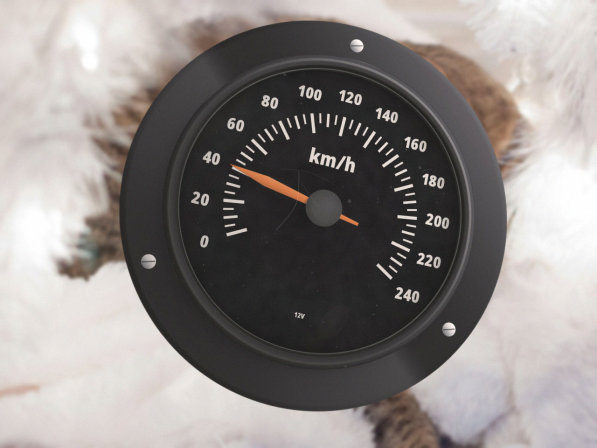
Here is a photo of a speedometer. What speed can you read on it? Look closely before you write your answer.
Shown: 40 km/h
